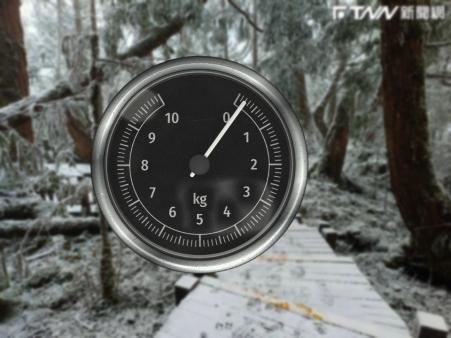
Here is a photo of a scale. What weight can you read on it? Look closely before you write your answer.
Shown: 0.2 kg
